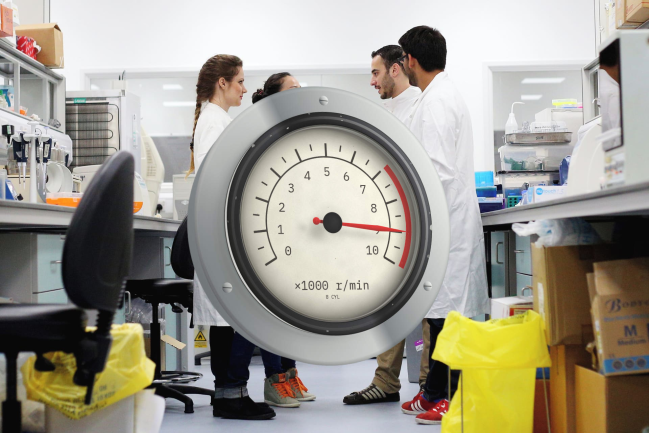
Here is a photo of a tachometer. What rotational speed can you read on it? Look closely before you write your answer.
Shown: 9000 rpm
